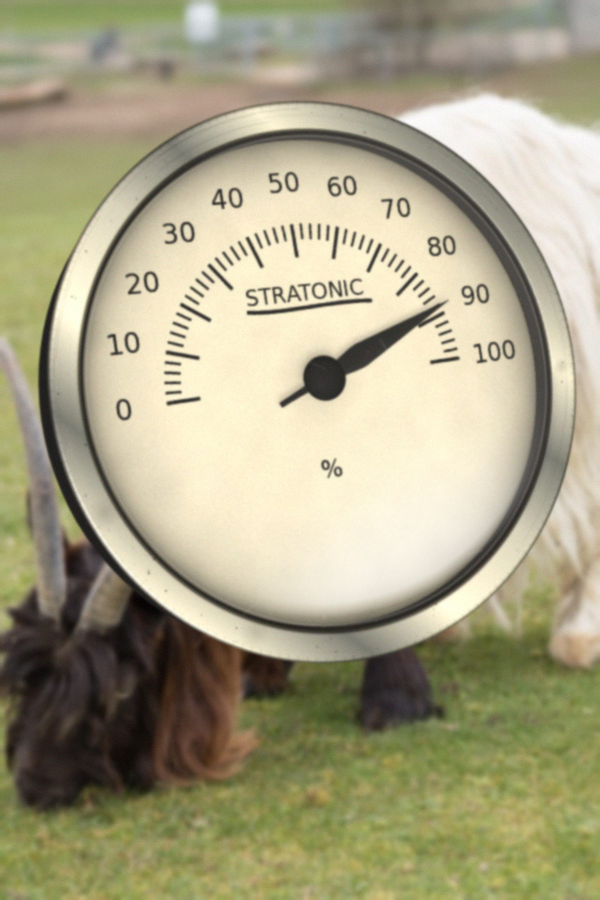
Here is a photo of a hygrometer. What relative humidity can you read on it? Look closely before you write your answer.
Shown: 88 %
